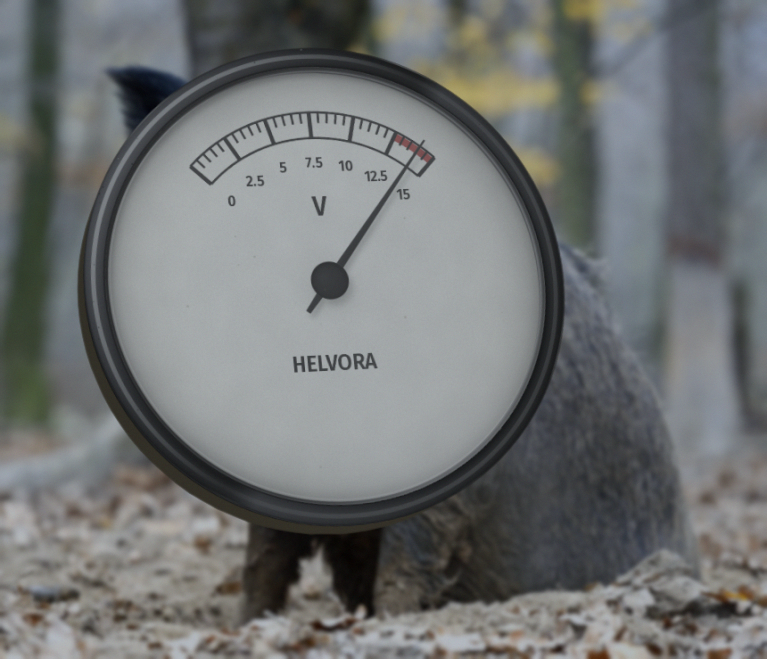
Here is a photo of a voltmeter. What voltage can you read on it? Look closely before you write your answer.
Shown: 14 V
